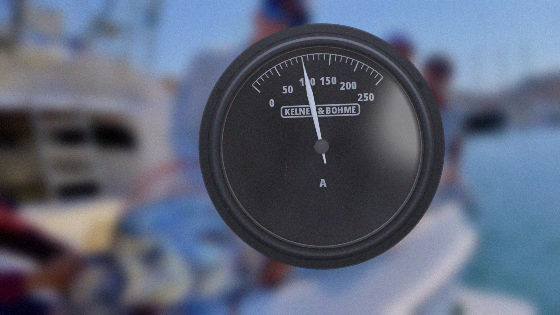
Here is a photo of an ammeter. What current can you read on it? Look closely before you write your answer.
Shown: 100 A
